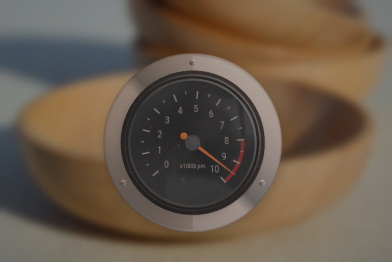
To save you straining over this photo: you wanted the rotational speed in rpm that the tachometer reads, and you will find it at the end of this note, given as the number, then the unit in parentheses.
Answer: 9500 (rpm)
